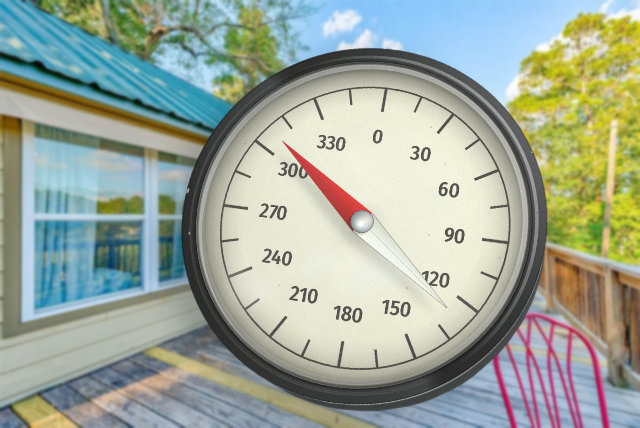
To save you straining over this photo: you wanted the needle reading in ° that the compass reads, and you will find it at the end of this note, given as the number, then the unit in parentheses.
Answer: 307.5 (°)
